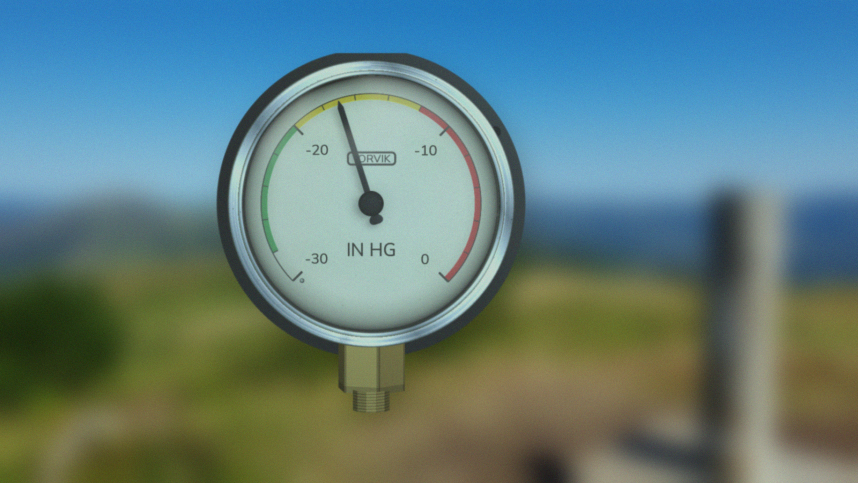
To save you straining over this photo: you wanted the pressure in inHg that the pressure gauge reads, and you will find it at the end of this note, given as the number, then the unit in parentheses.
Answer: -17 (inHg)
